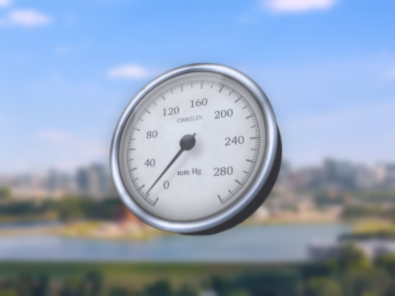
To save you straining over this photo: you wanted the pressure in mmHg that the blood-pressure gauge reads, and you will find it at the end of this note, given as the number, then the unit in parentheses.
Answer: 10 (mmHg)
